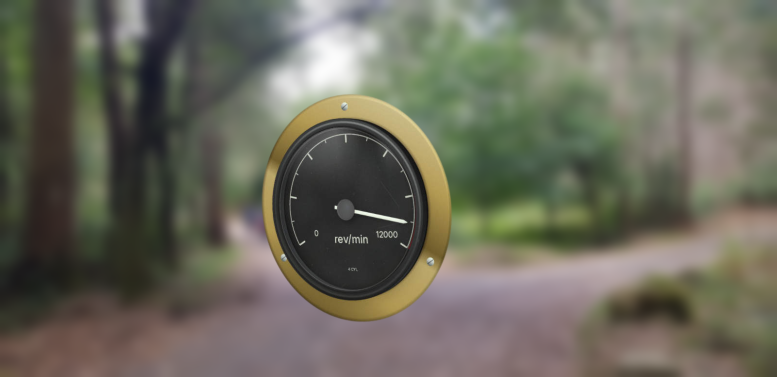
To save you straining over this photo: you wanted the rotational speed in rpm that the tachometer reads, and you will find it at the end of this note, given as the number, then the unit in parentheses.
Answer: 11000 (rpm)
